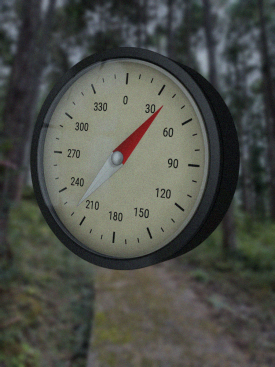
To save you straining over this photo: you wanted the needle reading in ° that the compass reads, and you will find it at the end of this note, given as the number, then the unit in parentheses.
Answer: 40 (°)
